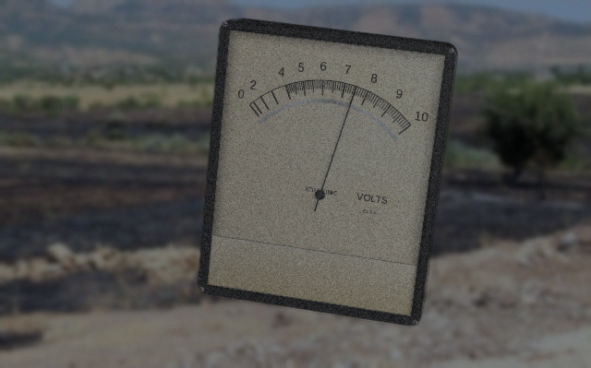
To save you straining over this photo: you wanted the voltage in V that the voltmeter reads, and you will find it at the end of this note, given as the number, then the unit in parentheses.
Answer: 7.5 (V)
